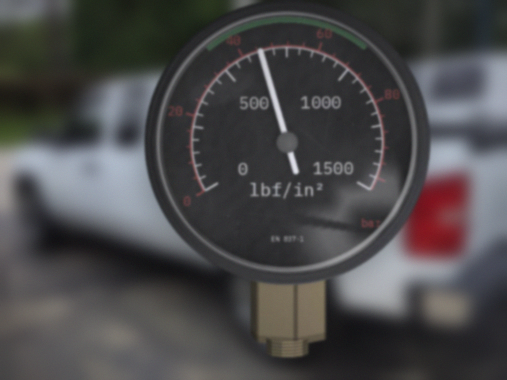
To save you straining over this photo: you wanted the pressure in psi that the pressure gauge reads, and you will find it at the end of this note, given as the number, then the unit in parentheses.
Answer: 650 (psi)
